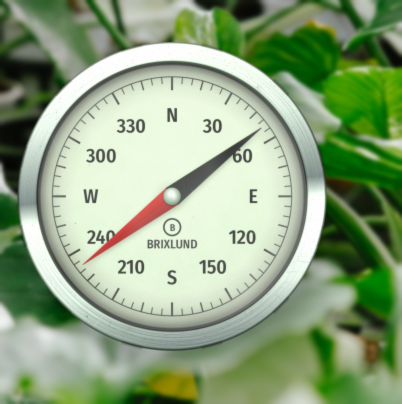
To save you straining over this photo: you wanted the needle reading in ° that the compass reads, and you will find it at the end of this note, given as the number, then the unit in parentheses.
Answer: 232.5 (°)
